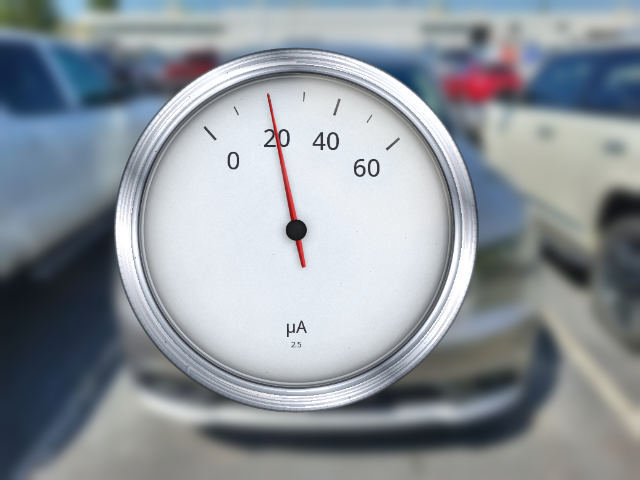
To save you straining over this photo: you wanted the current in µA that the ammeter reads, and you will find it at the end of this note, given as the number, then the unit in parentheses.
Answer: 20 (µA)
